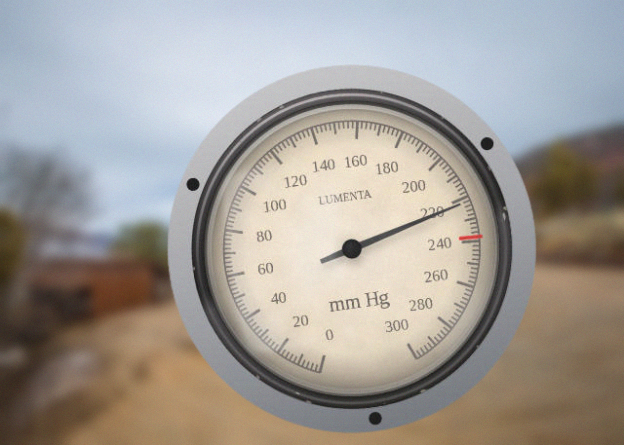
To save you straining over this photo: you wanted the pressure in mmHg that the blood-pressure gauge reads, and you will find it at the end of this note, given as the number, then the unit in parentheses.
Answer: 222 (mmHg)
